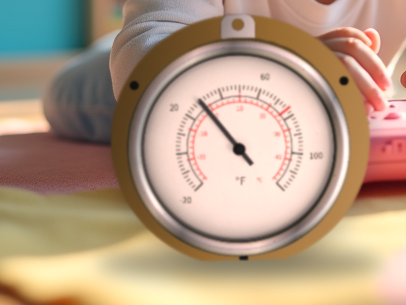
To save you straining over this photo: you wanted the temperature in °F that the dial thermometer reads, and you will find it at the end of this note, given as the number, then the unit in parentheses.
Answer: 30 (°F)
